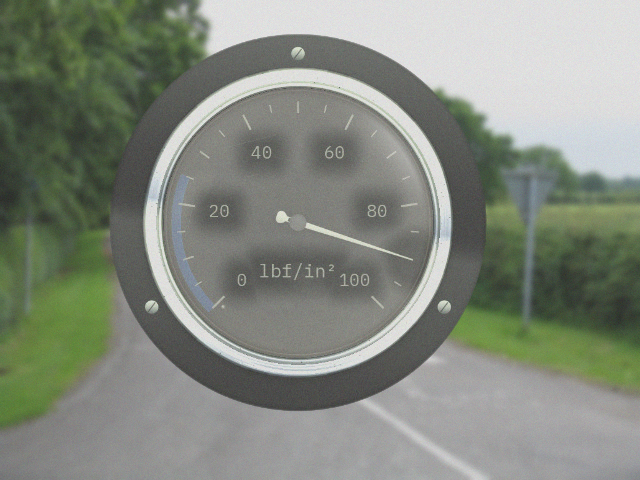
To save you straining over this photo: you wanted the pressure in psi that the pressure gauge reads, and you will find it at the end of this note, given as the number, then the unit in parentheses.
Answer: 90 (psi)
